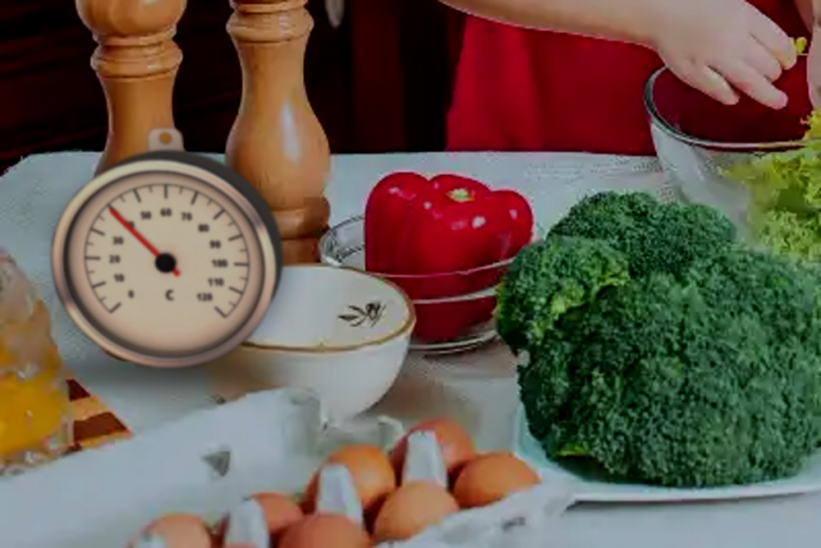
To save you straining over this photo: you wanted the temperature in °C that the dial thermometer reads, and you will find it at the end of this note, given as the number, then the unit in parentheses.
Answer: 40 (°C)
